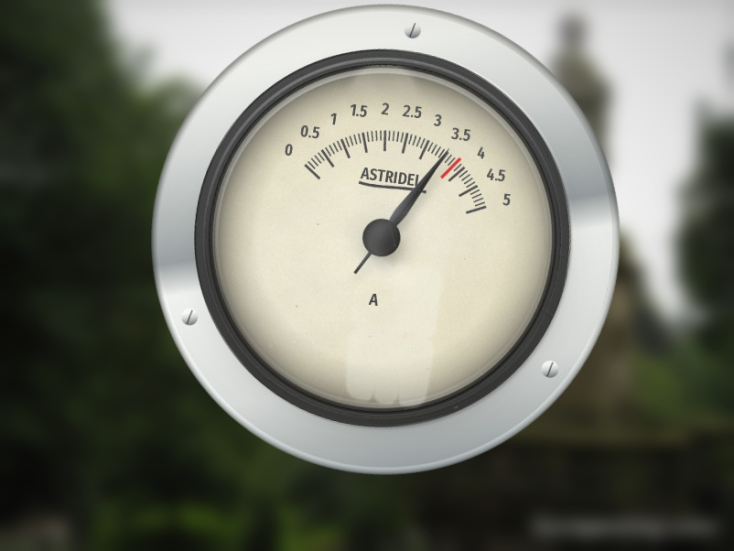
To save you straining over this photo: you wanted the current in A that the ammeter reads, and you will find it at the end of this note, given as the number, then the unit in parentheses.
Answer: 3.5 (A)
